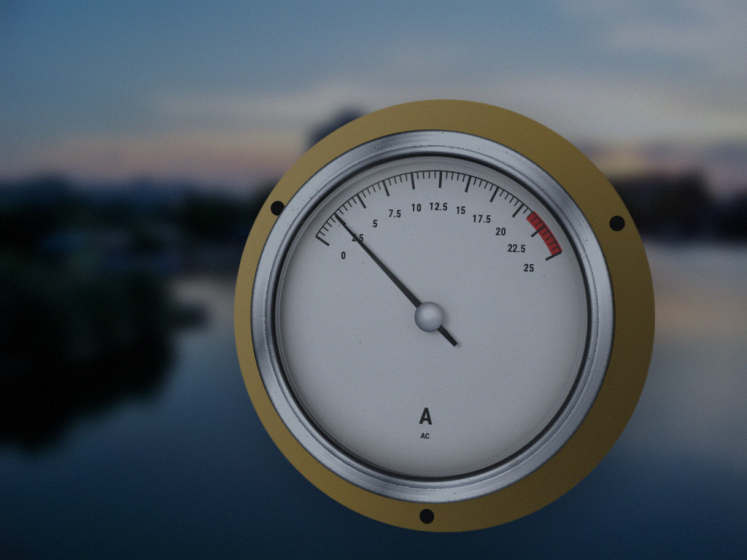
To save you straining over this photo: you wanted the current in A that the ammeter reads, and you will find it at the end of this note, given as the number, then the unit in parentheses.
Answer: 2.5 (A)
